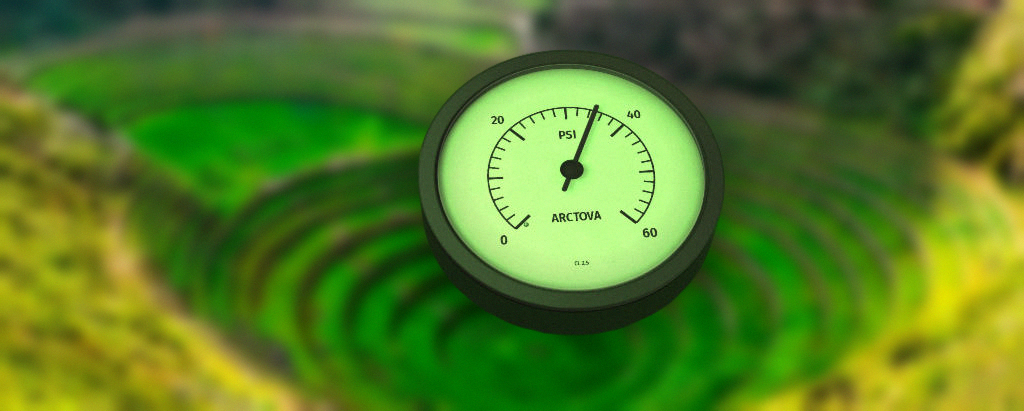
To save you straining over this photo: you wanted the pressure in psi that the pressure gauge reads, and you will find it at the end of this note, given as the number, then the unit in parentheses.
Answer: 35 (psi)
